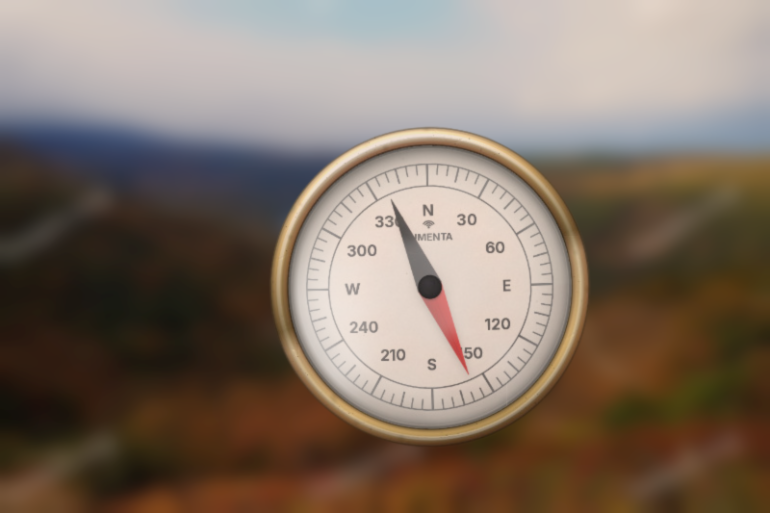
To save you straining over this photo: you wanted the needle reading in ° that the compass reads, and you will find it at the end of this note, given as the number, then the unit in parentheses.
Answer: 157.5 (°)
